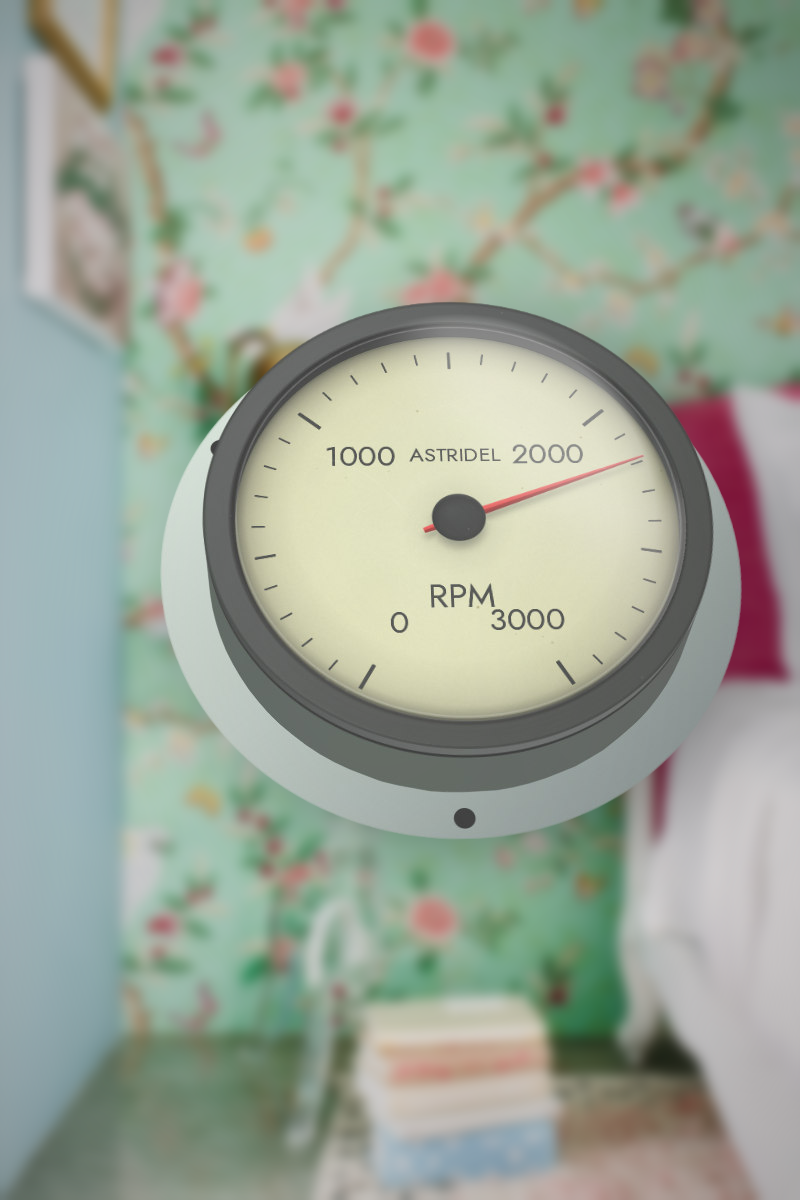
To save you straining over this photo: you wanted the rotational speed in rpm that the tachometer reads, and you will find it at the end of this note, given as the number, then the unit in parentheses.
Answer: 2200 (rpm)
